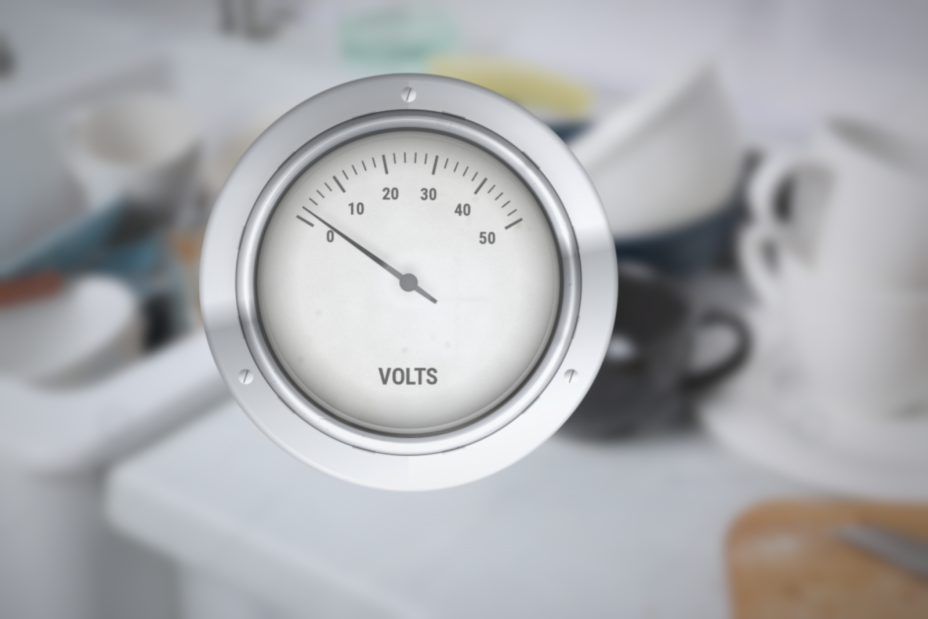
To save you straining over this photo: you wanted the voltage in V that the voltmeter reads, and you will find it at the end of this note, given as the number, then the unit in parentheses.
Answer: 2 (V)
